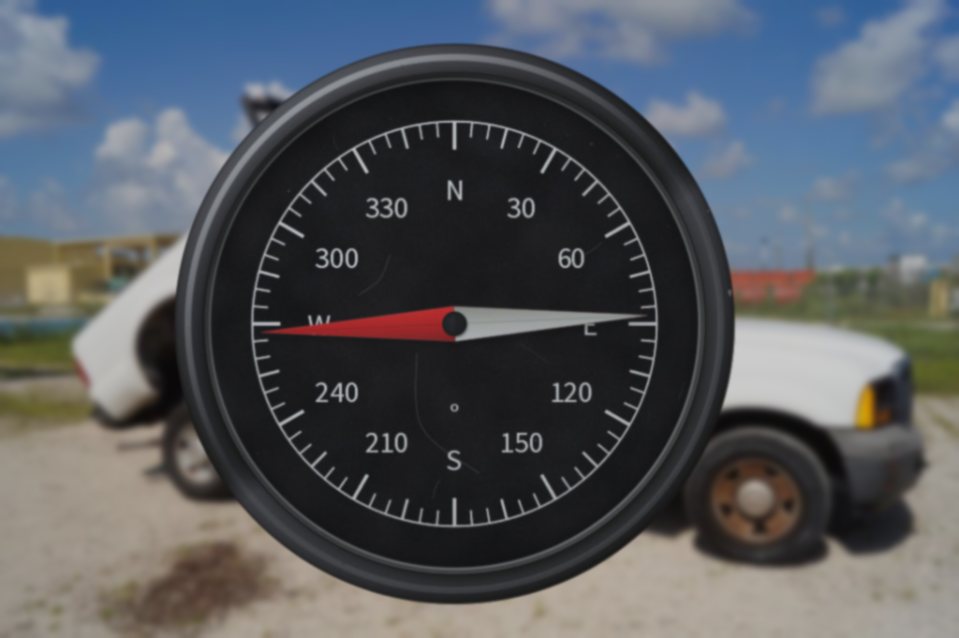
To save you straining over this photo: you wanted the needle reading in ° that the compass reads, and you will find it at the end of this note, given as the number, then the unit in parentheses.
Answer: 267.5 (°)
